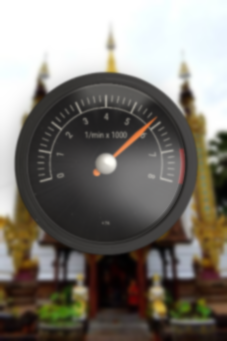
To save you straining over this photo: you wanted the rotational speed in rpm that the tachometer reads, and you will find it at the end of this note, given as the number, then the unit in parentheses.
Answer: 5800 (rpm)
